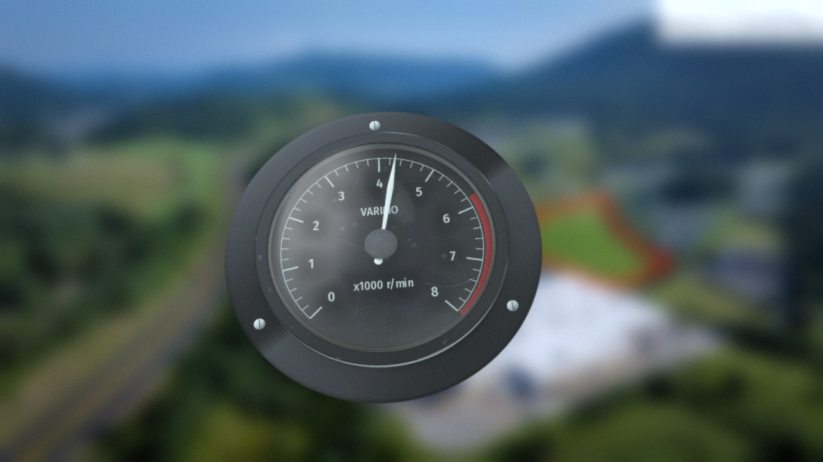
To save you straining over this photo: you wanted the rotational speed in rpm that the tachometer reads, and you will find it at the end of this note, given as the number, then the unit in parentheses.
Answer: 4300 (rpm)
